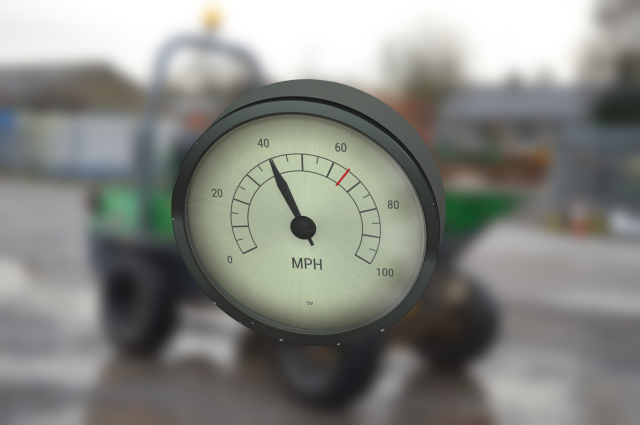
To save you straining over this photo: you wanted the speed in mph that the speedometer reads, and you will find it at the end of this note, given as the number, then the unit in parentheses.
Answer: 40 (mph)
